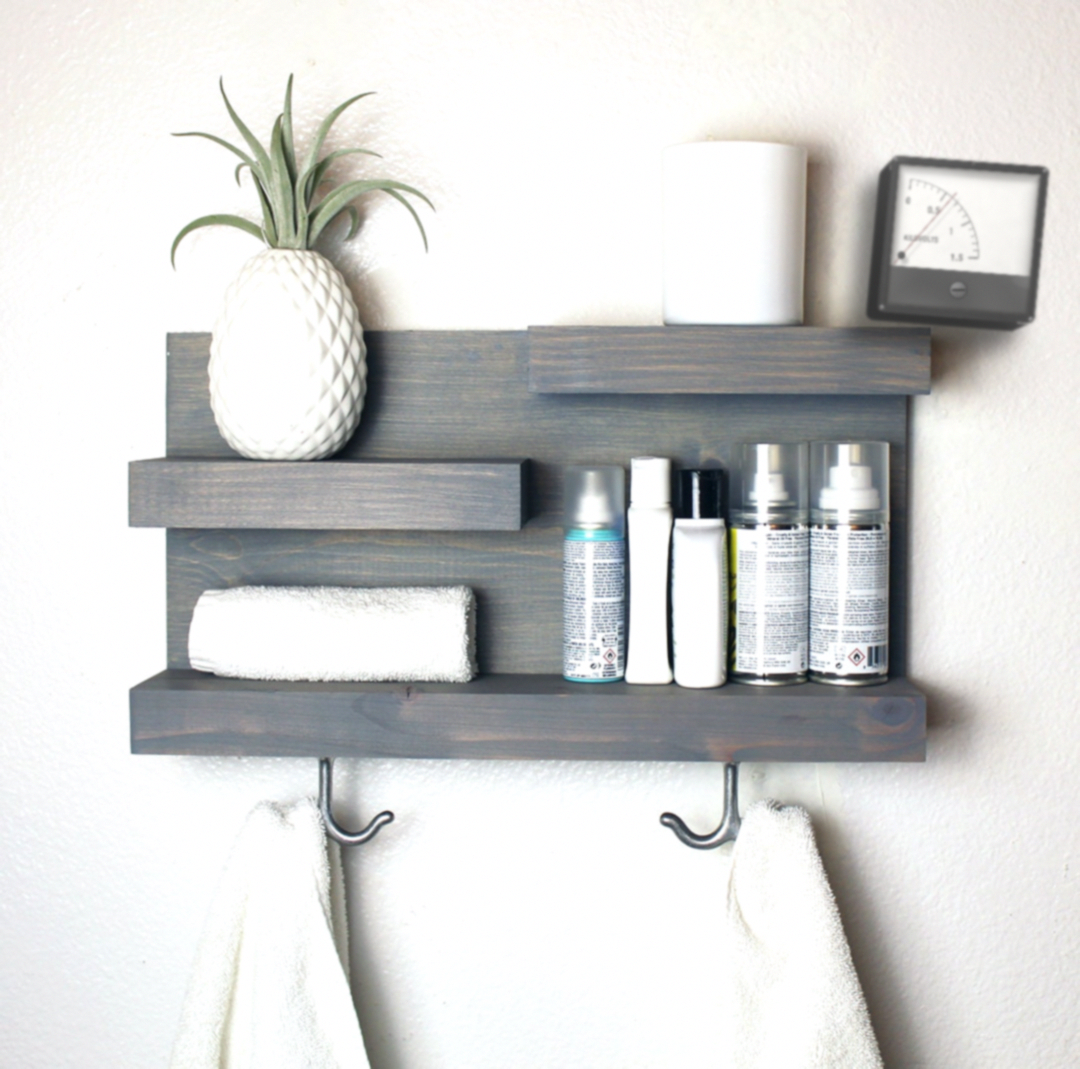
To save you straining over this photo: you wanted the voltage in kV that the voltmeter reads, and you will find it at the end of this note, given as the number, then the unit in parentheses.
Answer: 0.6 (kV)
